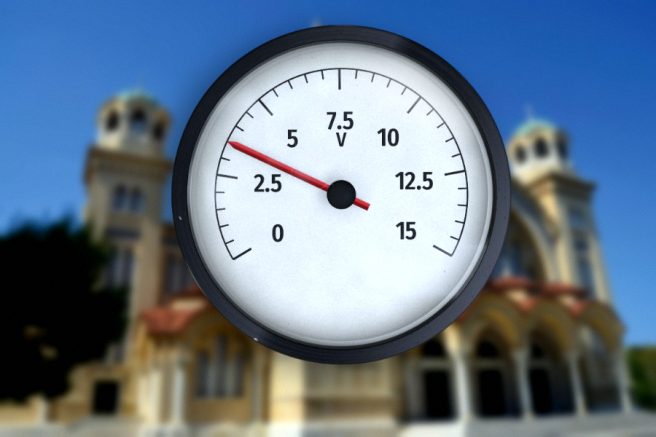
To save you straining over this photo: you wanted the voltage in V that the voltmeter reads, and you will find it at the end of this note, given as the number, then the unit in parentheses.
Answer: 3.5 (V)
